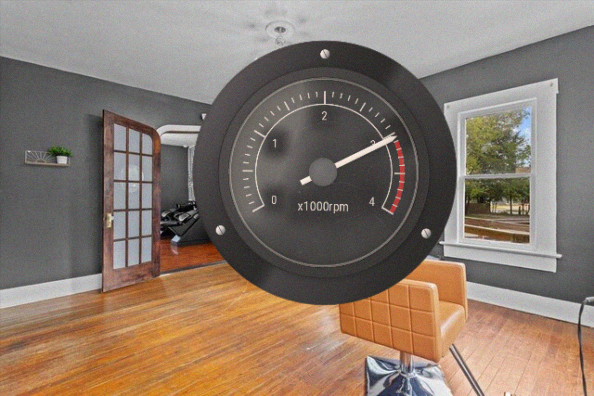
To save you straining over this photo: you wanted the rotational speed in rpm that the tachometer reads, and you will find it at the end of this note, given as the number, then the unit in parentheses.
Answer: 3050 (rpm)
